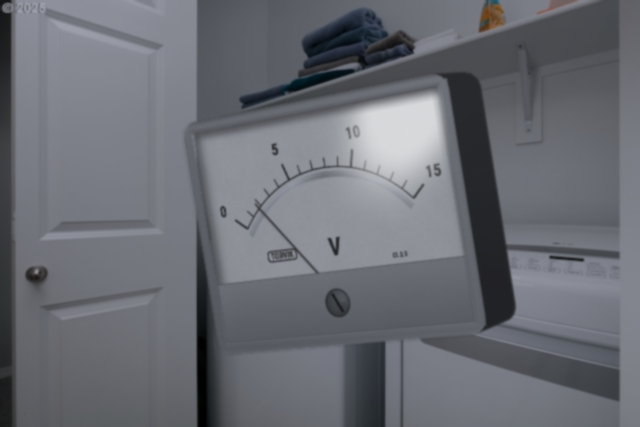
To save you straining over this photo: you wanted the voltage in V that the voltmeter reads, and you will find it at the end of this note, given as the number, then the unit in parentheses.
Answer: 2 (V)
